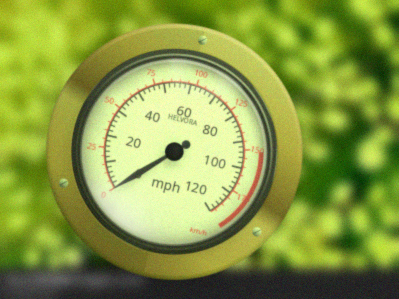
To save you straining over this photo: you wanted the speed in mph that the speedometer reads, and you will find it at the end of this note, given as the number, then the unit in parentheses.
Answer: 0 (mph)
